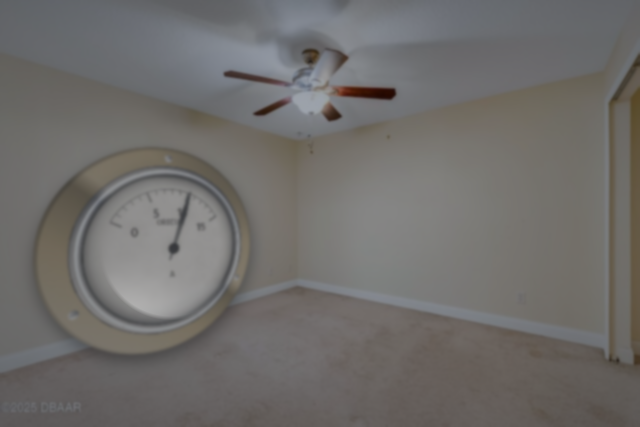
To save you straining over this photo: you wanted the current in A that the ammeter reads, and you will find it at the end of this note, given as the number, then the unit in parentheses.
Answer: 10 (A)
